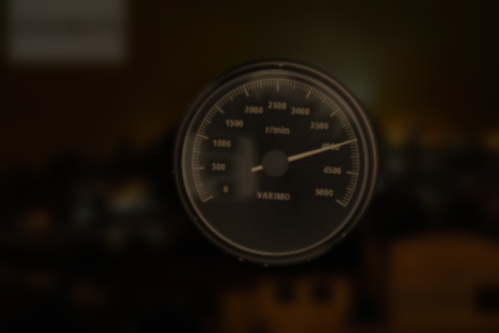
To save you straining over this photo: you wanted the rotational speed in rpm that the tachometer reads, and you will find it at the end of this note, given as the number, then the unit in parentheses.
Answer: 4000 (rpm)
